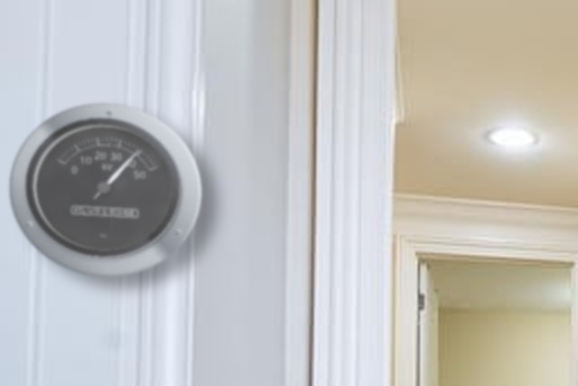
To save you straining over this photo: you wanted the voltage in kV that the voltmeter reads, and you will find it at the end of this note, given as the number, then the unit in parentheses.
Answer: 40 (kV)
